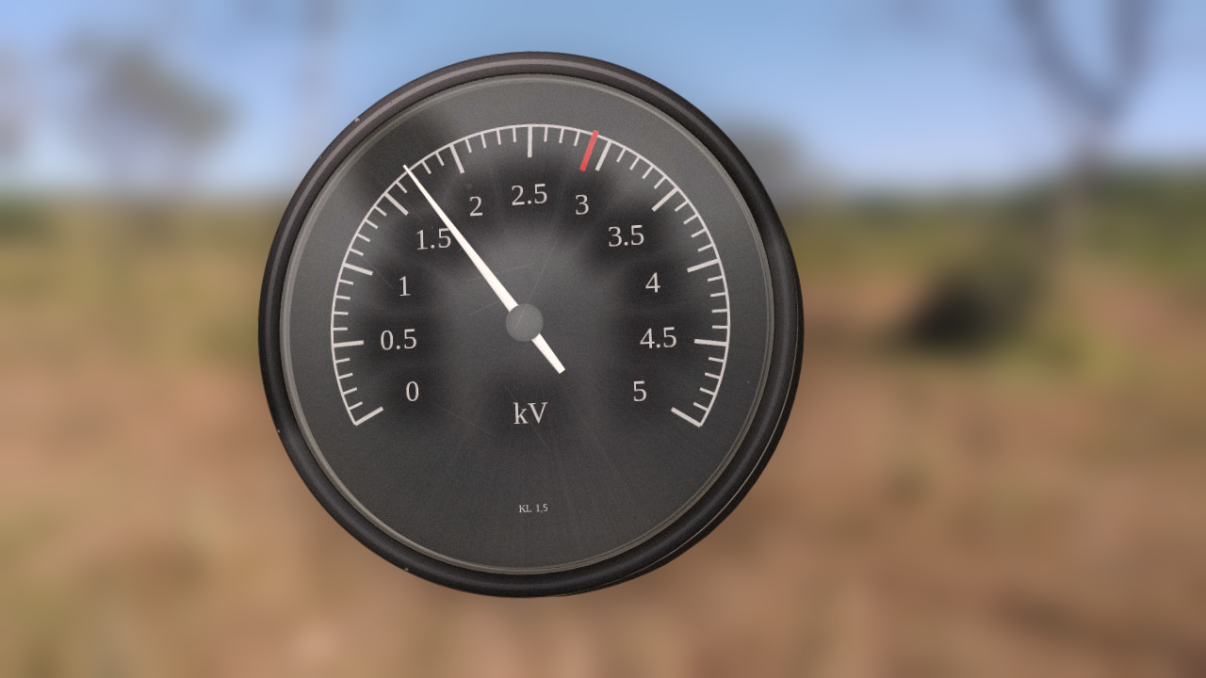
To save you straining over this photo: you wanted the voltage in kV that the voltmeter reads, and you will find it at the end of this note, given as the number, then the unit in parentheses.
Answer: 1.7 (kV)
